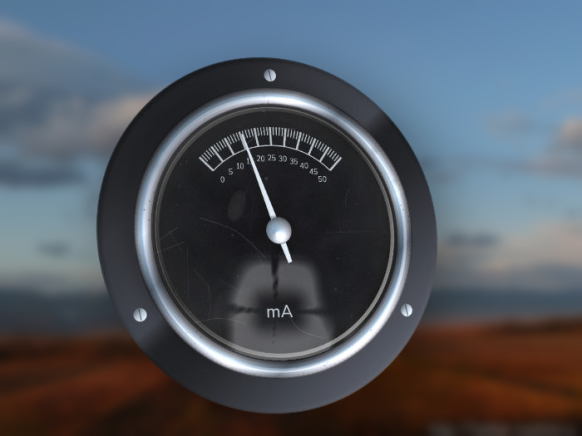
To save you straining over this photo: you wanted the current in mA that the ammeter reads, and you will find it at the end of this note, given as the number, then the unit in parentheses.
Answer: 15 (mA)
